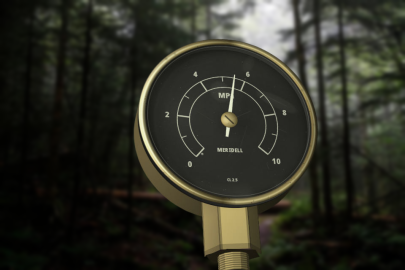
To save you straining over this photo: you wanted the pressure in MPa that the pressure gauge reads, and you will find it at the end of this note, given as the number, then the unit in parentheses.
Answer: 5.5 (MPa)
